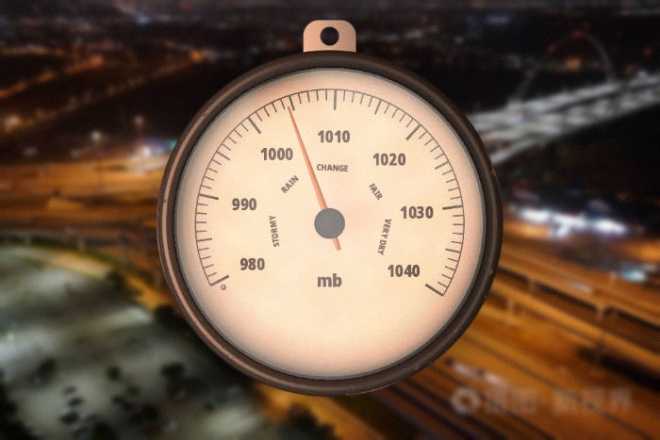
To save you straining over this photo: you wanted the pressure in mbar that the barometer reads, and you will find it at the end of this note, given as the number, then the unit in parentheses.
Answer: 1004.5 (mbar)
